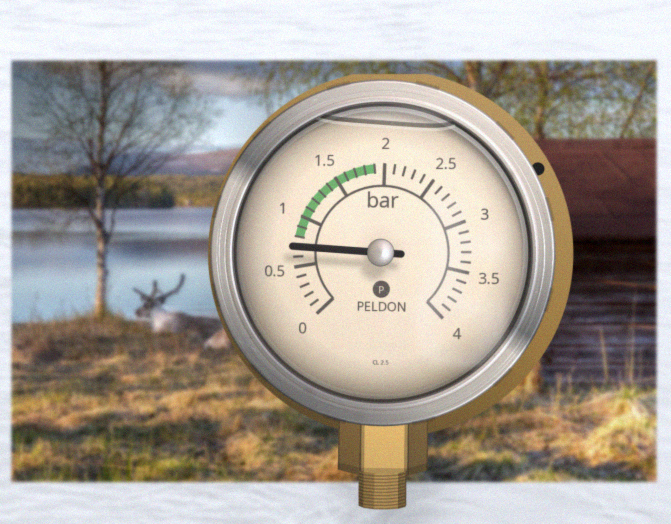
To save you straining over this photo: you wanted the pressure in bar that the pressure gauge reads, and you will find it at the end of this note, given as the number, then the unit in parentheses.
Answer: 0.7 (bar)
